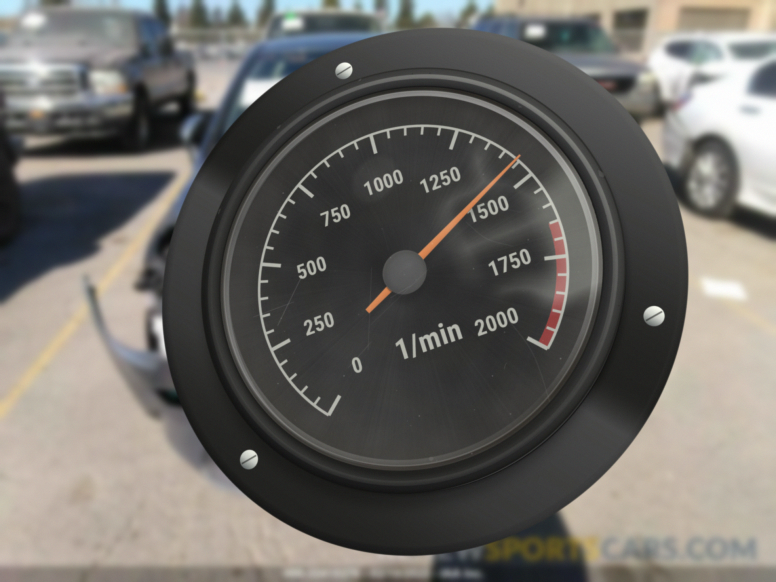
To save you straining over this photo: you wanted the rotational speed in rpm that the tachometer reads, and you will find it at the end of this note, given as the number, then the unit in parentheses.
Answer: 1450 (rpm)
